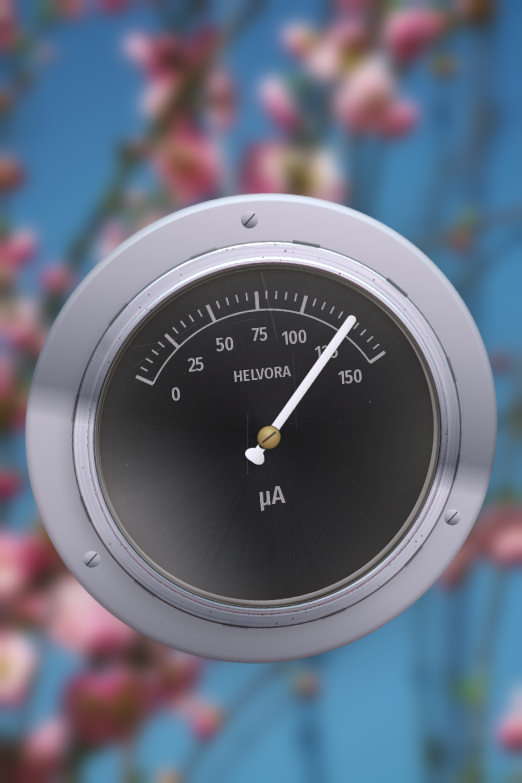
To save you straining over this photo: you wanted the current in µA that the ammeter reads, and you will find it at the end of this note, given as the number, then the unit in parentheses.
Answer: 125 (µA)
